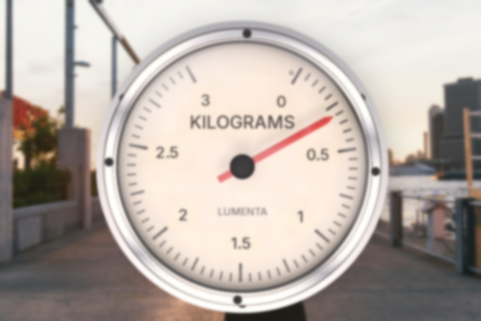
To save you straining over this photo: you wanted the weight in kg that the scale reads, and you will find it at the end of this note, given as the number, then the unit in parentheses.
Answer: 0.3 (kg)
